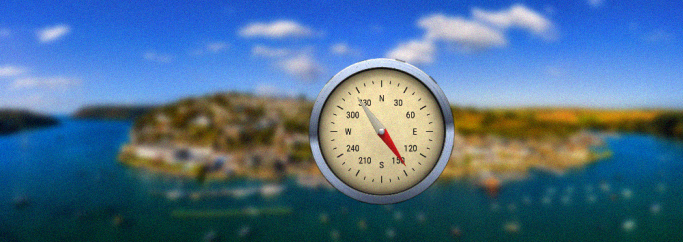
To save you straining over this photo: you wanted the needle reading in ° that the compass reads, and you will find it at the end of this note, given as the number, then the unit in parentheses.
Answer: 145 (°)
